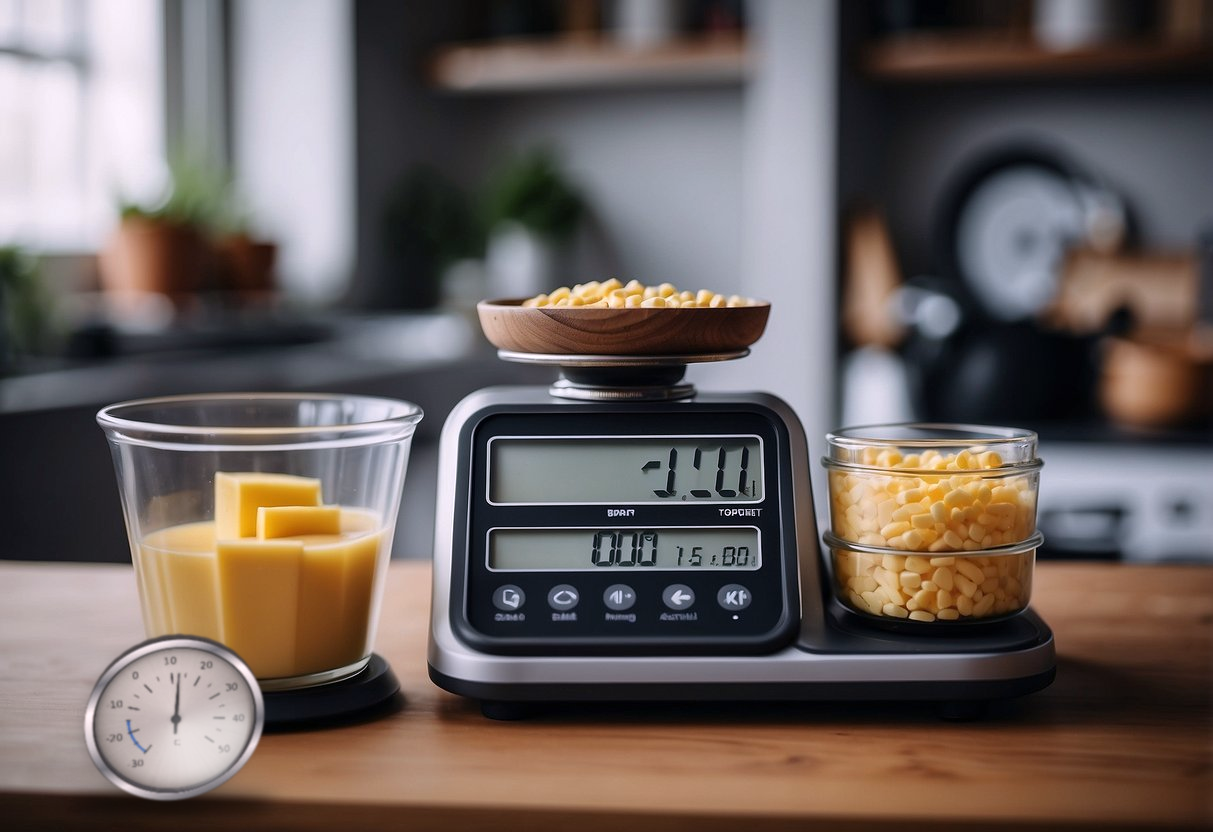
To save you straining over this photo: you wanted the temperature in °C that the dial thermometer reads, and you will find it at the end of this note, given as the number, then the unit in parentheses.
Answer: 12.5 (°C)
